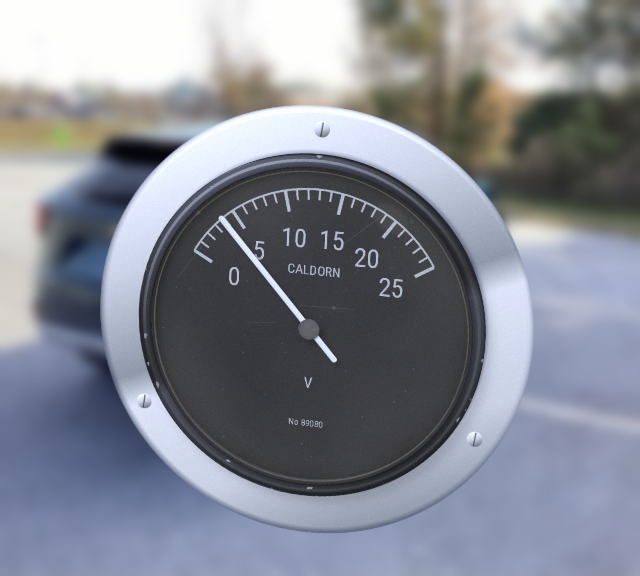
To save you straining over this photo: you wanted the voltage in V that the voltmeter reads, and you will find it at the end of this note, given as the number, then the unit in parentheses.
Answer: 4 (V)
